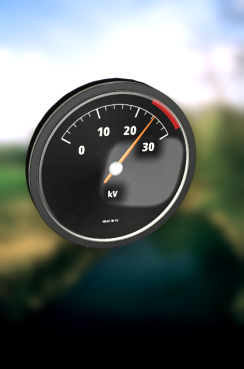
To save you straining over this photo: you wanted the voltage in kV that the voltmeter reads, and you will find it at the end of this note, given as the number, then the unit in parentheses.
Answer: 24 (kV)
